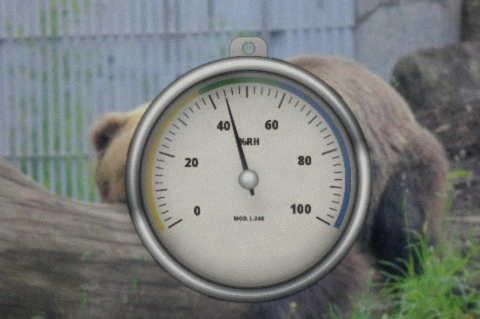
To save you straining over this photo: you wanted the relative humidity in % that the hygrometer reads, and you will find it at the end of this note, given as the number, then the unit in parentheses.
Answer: 44 (%)
